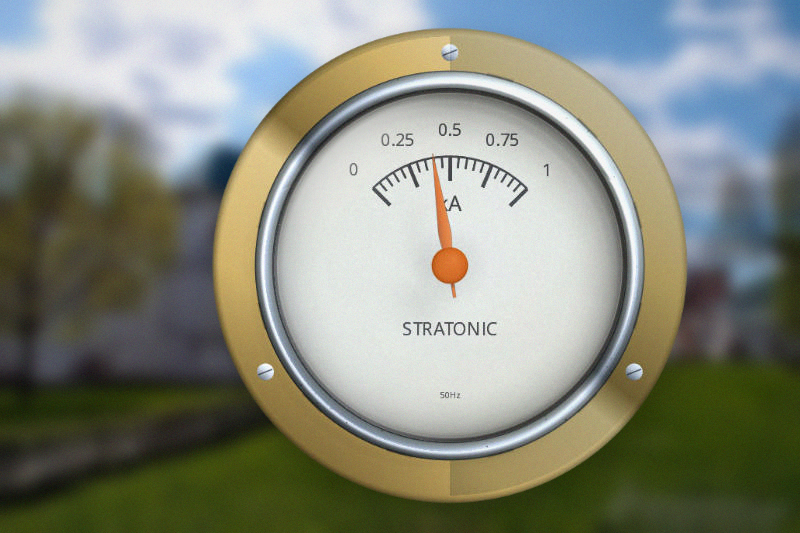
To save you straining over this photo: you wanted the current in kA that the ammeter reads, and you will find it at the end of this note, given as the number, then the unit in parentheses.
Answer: 0.4 (kA)
